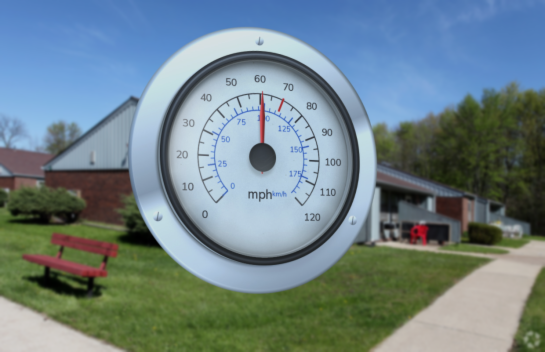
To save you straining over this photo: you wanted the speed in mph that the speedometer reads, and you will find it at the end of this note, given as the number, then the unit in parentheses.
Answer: 60 (mph)
